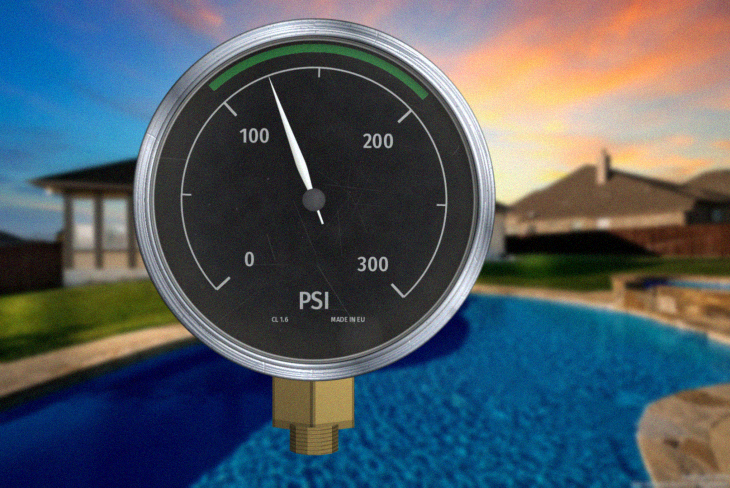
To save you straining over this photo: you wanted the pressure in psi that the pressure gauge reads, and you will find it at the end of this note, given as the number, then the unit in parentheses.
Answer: 125 (psi)
